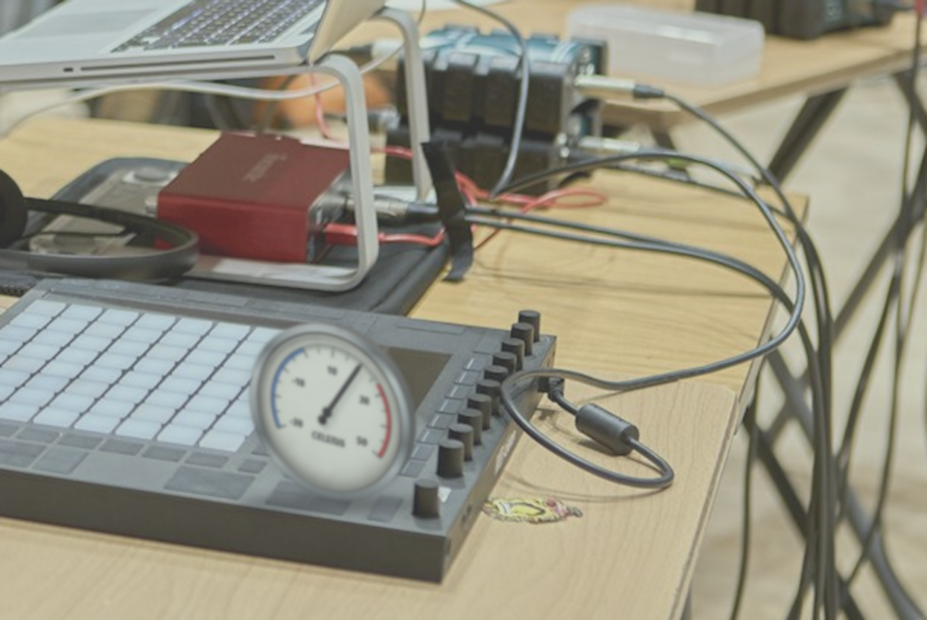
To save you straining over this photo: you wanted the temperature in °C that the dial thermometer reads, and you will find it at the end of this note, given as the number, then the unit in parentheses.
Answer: 20 (°C)
